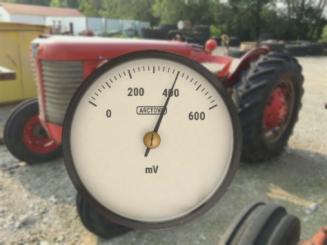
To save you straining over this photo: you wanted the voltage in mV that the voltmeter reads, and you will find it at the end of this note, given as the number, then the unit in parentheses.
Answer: 400 (mV)
